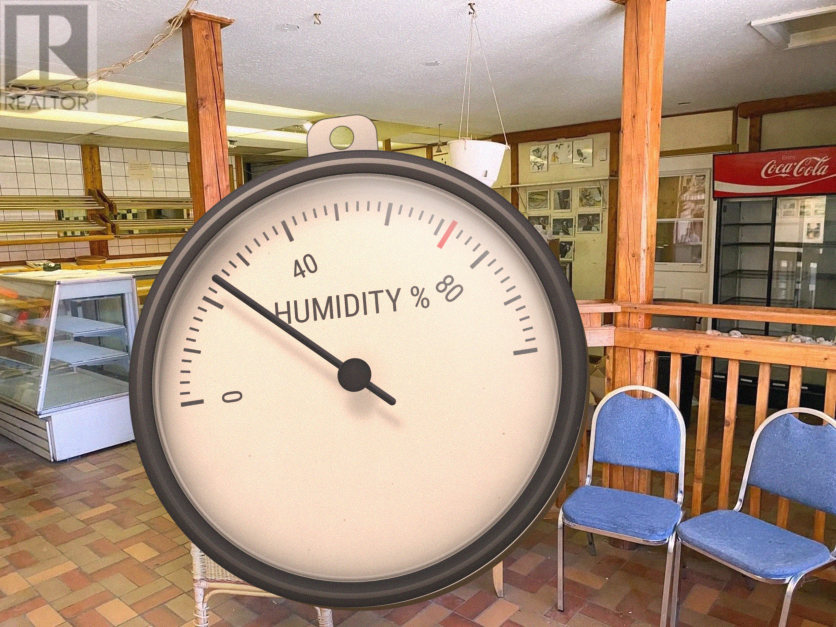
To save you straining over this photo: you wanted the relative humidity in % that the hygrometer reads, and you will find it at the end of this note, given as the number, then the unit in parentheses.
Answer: 24 (%)
